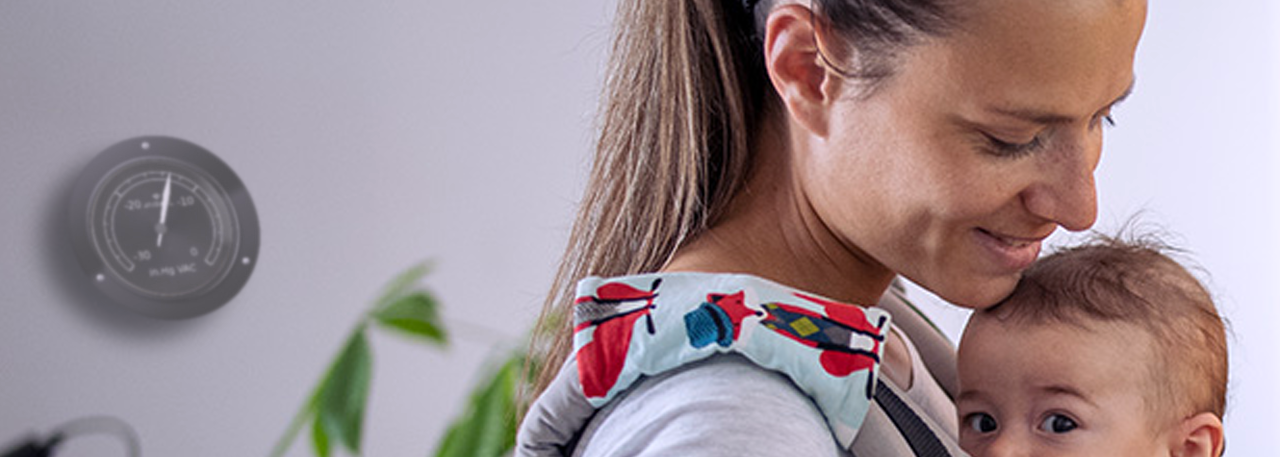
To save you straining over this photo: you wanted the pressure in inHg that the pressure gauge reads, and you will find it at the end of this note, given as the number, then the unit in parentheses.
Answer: -13 (inHg)
